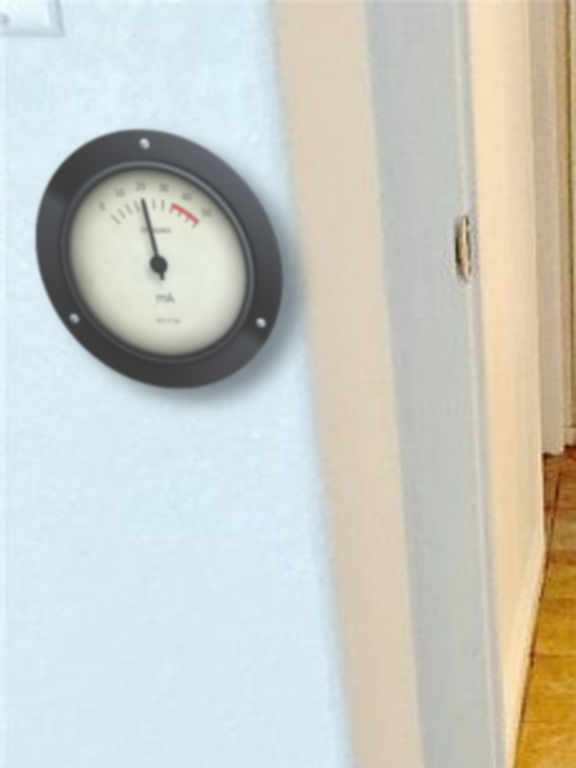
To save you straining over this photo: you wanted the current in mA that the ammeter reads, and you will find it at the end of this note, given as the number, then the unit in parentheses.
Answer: 20 (mA)
